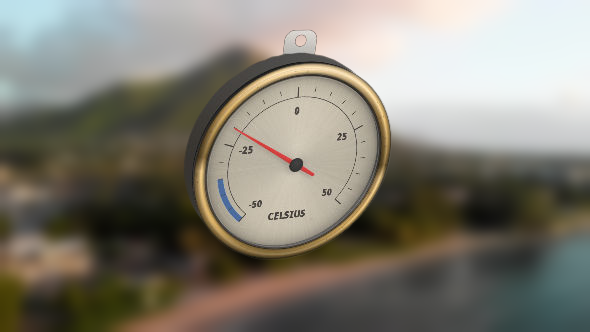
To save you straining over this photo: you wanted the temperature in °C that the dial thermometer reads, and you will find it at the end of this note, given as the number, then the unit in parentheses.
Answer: -20 (°C)
